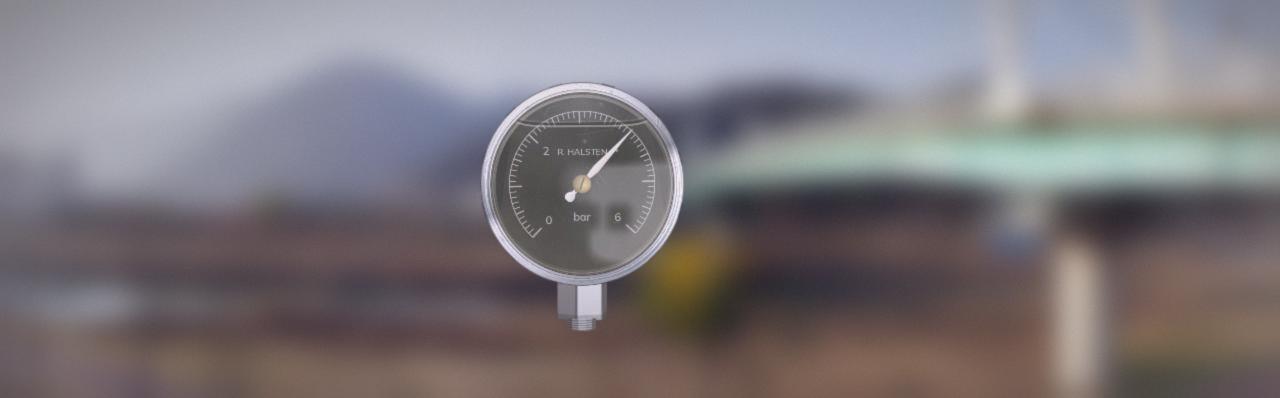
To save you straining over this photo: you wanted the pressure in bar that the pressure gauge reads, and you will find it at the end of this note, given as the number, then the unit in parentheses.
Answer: 4 (bar)
